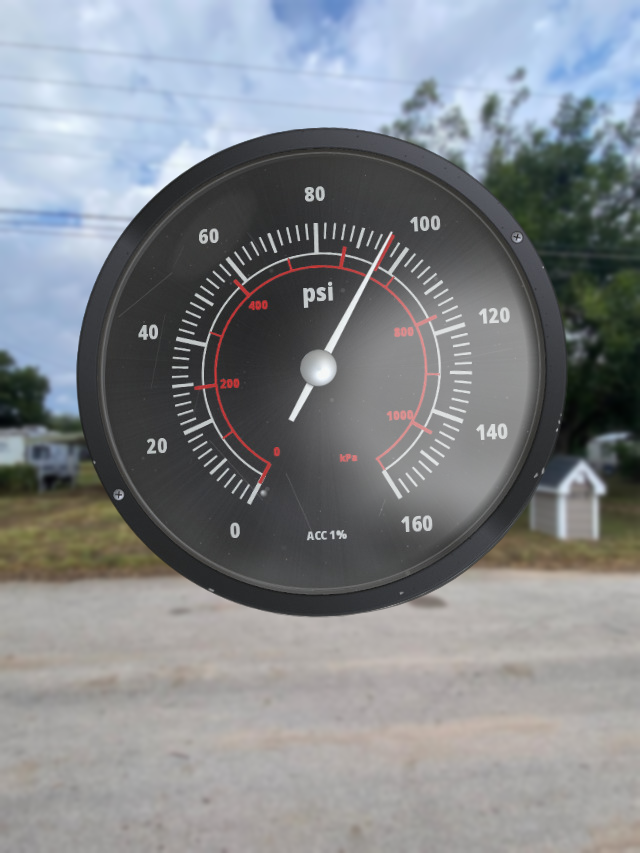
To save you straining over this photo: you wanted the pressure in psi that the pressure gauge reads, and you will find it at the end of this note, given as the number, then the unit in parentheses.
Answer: 96 (psi)
